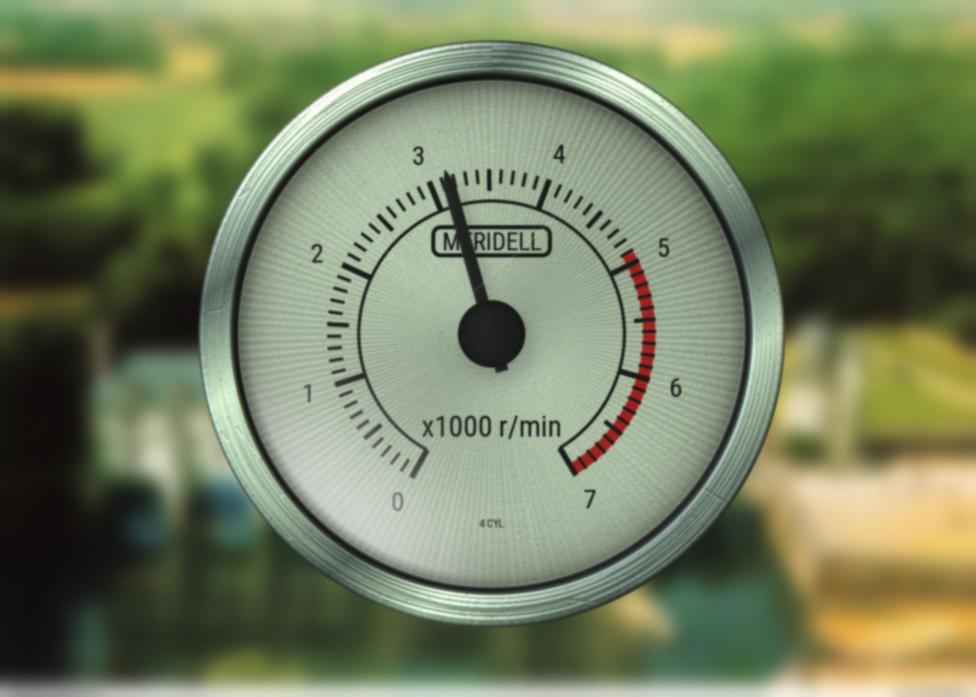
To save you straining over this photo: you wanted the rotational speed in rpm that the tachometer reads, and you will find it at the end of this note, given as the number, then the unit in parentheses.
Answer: 3150 (rpm)
